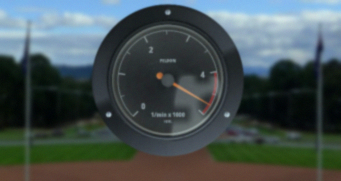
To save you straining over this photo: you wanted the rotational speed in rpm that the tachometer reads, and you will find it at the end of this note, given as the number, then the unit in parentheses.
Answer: 4750 (rpm)
